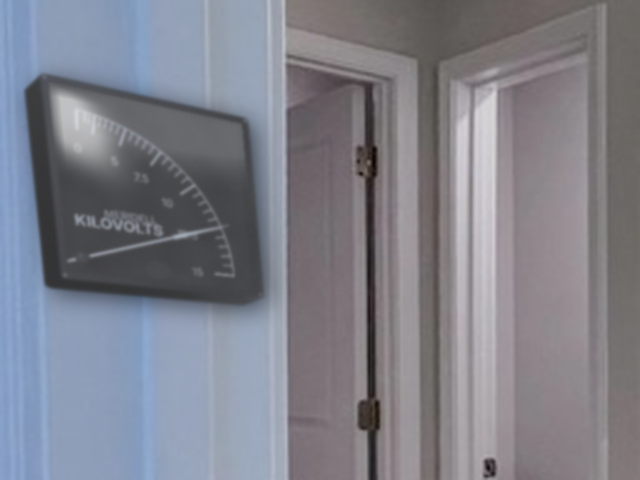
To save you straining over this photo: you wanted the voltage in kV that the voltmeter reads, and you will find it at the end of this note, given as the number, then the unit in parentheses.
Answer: 12.5 (kV)
